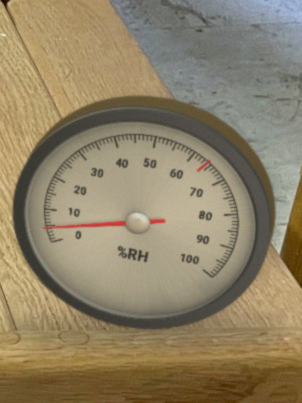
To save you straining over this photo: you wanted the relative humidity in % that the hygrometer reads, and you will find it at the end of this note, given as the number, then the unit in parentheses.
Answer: 5 (%)
